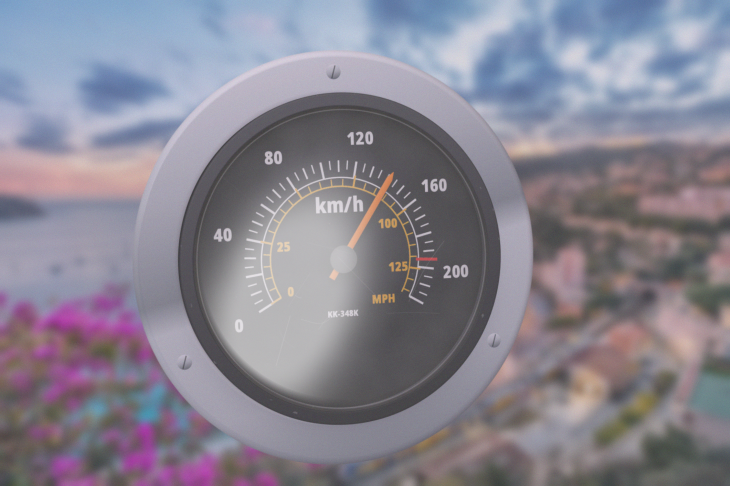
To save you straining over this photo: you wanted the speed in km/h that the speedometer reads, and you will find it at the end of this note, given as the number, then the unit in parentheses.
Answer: 140 (km/h)
